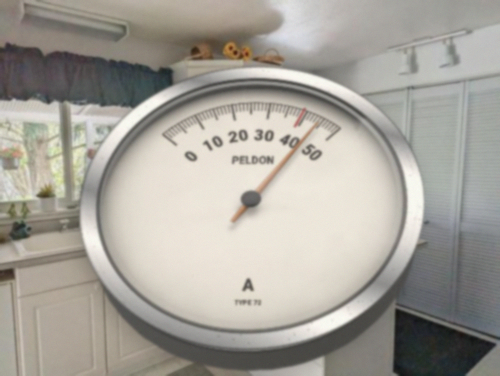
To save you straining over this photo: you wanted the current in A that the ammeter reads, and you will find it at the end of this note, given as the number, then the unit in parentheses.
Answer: 45 (A)
